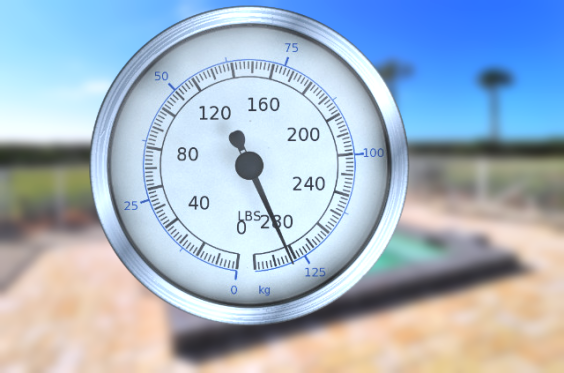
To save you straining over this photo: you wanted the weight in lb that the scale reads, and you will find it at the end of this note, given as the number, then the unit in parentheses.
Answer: 282 (lb)
